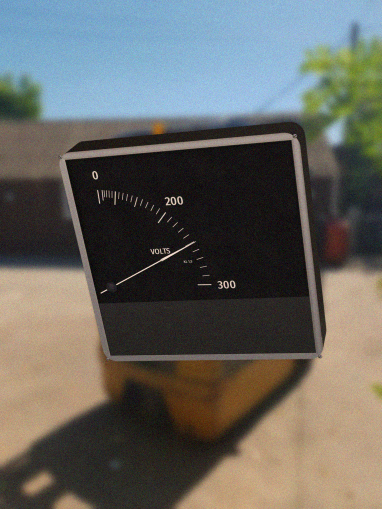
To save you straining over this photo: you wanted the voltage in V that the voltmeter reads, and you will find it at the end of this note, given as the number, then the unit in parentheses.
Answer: 250 (V)
